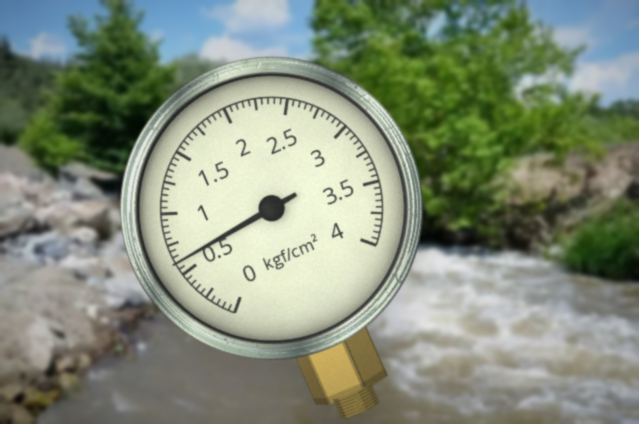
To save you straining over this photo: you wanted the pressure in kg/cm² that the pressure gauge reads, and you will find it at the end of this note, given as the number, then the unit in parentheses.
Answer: 0.6 (kg/cm²)
